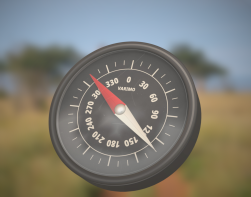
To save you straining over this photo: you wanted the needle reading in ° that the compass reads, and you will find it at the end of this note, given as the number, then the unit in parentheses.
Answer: 310 (°)
